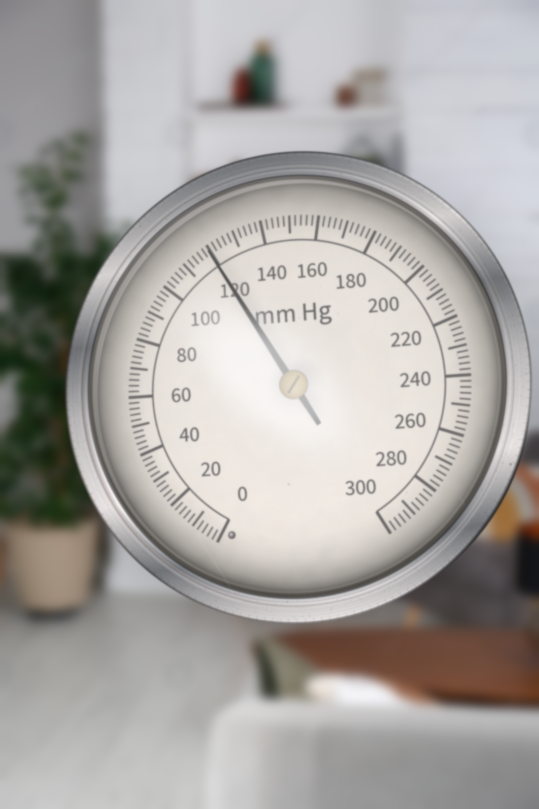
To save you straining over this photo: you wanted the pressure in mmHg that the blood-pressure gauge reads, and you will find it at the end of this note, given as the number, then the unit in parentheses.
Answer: 120 (mmHg)
